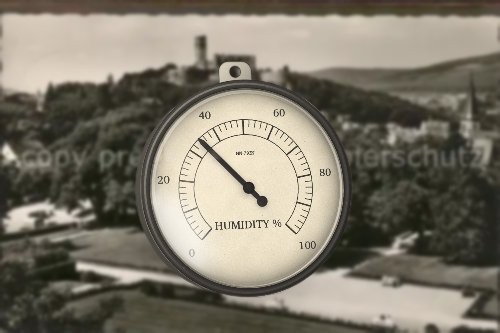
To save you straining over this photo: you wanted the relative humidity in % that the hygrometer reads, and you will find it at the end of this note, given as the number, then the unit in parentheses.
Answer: 34 (%)
